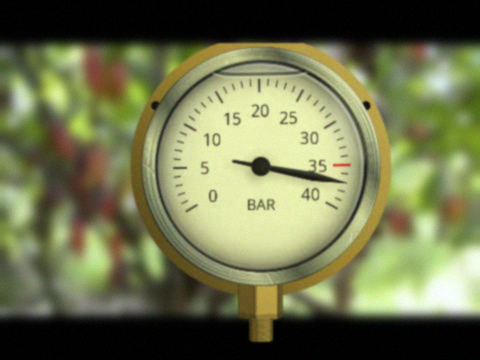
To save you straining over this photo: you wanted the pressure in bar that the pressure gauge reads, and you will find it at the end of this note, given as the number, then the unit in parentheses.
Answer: 37 (bar)
